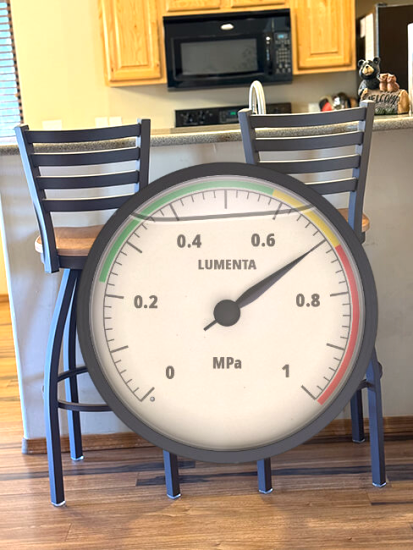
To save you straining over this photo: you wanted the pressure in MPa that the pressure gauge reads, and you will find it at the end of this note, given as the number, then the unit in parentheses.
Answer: 0.7 (MPa)
